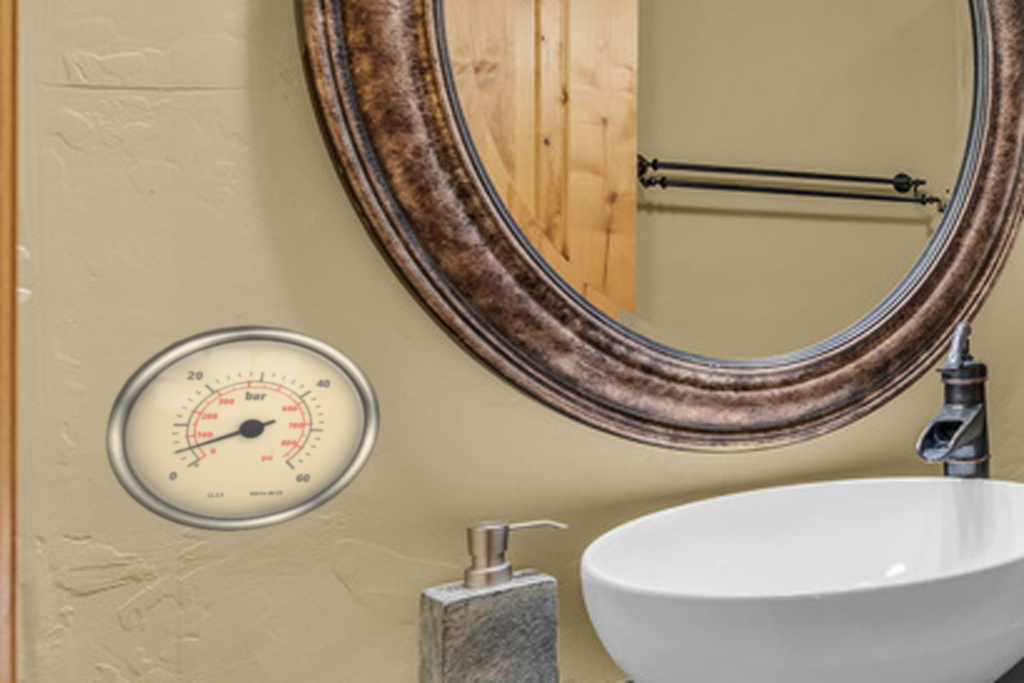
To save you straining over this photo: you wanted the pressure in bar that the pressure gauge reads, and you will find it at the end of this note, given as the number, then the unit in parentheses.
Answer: 4 (bar)
